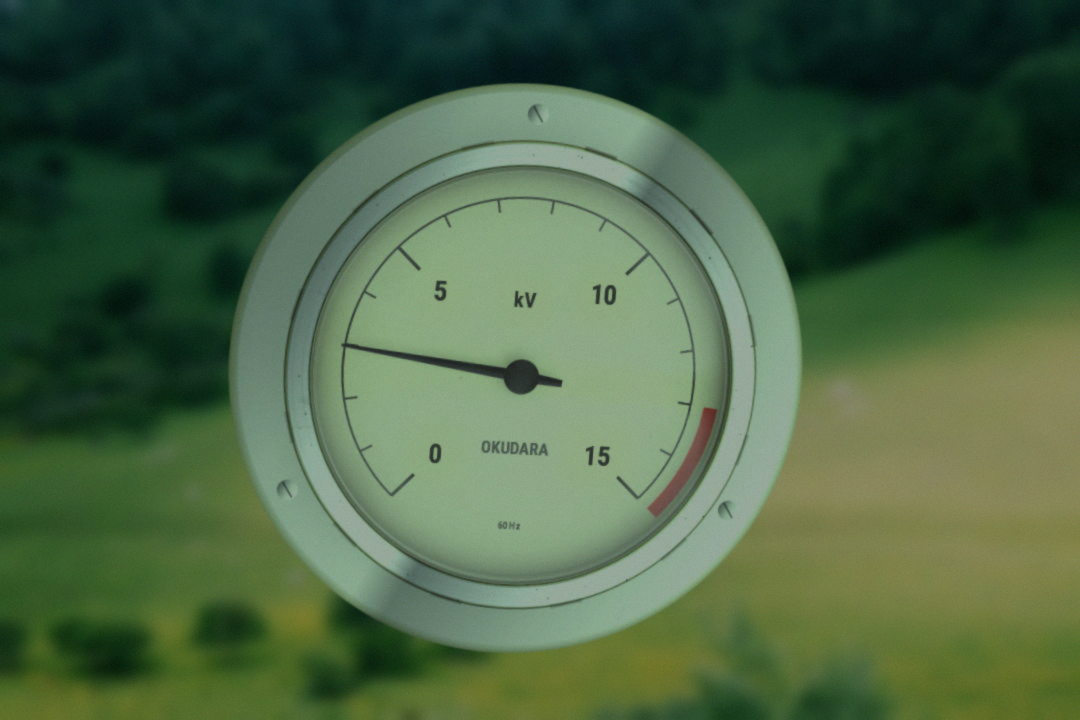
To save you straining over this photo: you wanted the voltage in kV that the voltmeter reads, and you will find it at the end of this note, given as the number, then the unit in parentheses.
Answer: 3 (kV)
